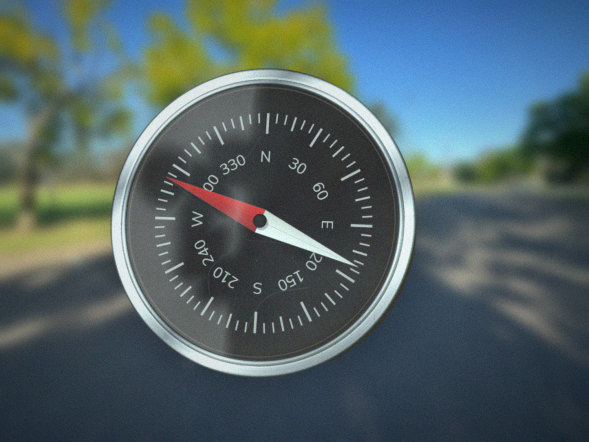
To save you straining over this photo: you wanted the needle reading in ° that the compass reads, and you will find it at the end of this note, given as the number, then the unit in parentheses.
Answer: 292.5 (°)
